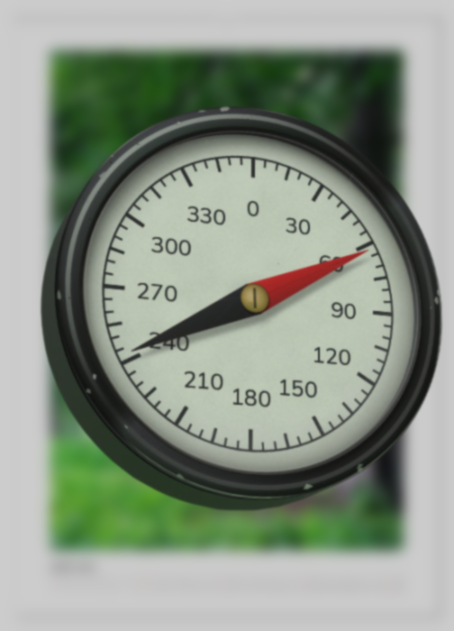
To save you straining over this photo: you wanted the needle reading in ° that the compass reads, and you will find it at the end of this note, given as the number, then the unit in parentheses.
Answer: 62.5 (°)
